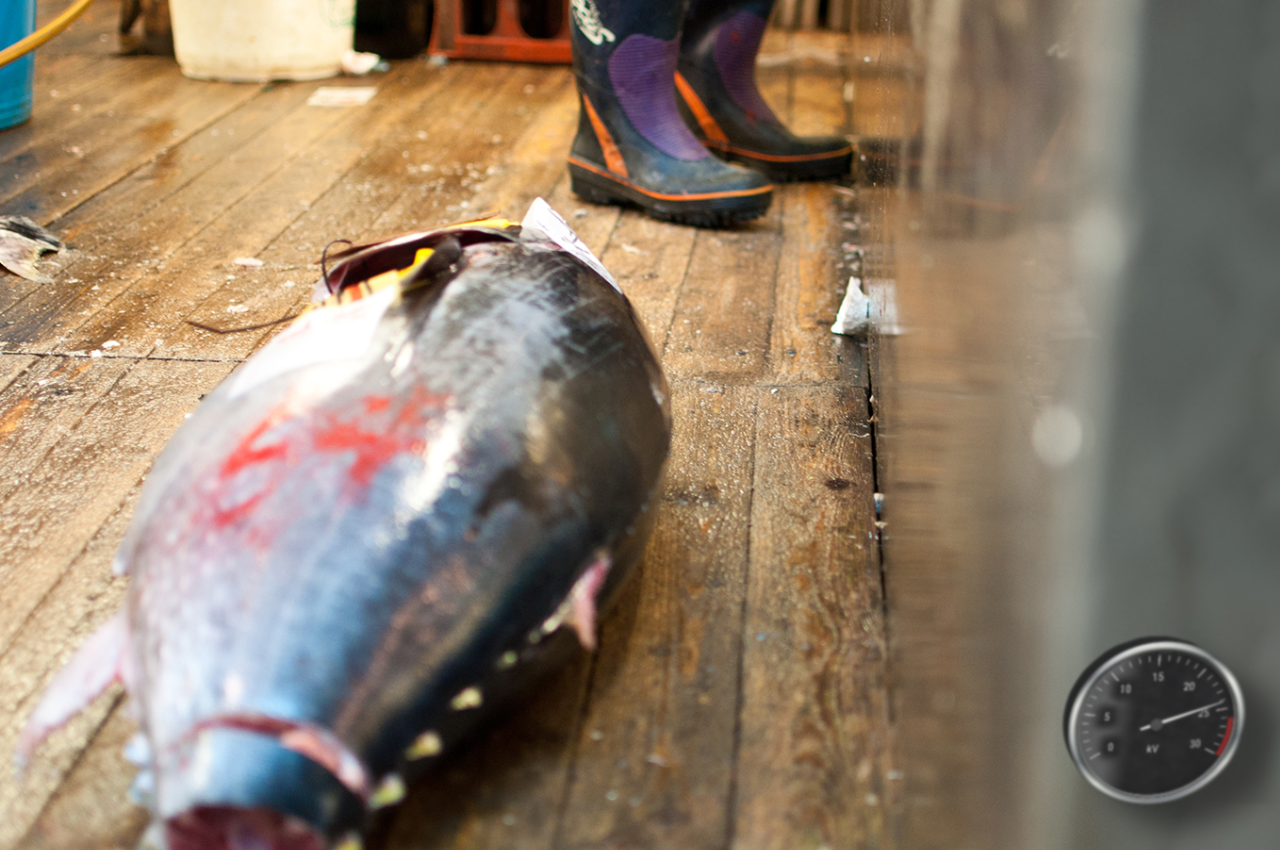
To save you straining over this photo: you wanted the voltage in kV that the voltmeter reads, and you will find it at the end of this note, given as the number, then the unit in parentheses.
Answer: 24 (kV)
